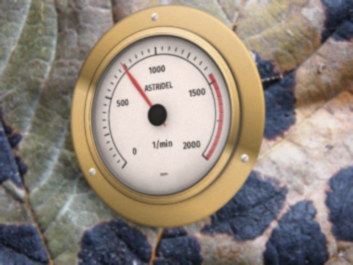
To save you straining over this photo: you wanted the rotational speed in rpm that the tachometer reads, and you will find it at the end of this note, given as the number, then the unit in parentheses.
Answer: 750 (rpm)
